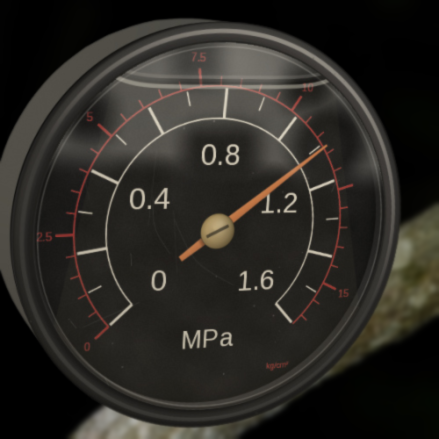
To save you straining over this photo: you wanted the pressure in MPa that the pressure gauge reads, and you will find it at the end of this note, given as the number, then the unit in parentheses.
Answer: 1.1 (MPa)
